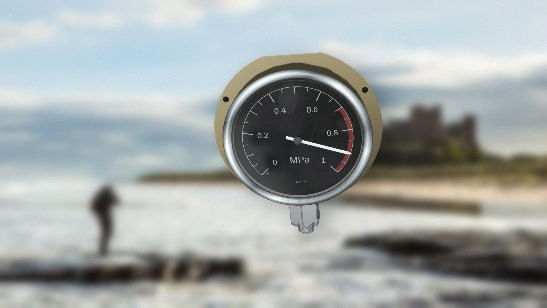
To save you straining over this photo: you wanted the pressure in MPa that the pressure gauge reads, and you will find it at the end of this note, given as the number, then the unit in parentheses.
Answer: 0.9 (MPa)
